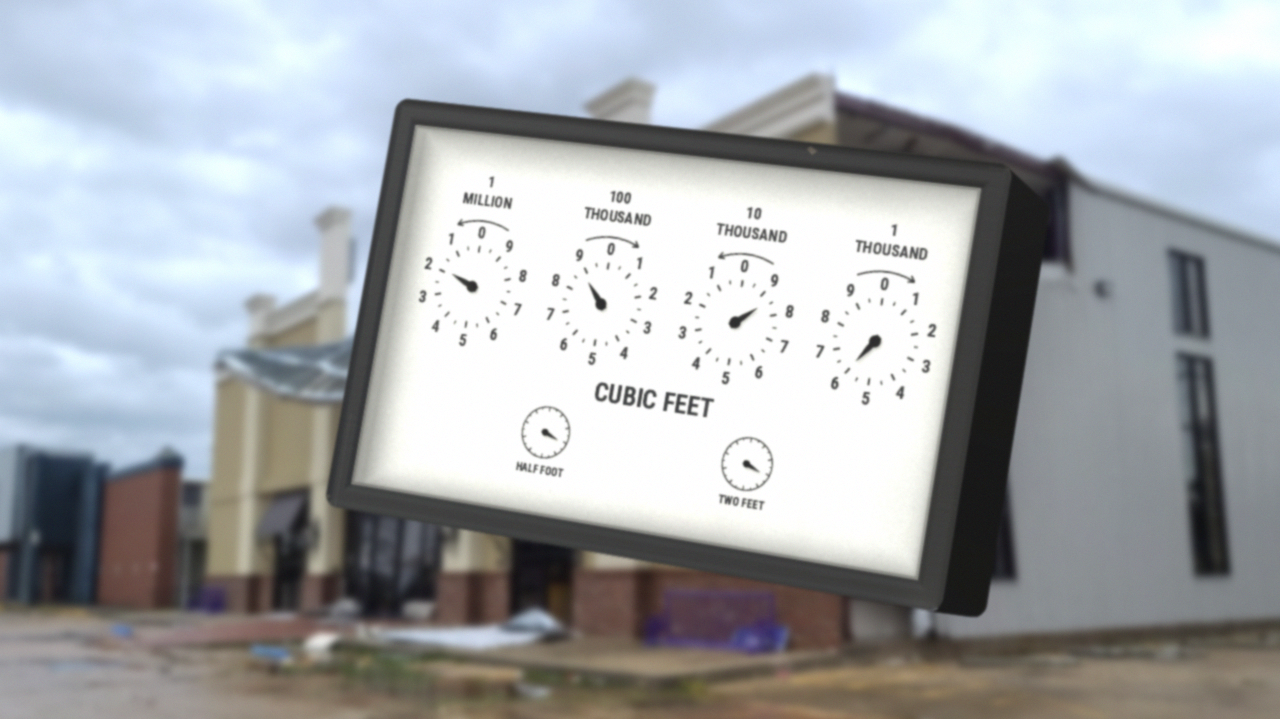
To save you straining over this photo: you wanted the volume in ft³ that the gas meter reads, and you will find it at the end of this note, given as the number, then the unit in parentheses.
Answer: 188600 (ft³)
